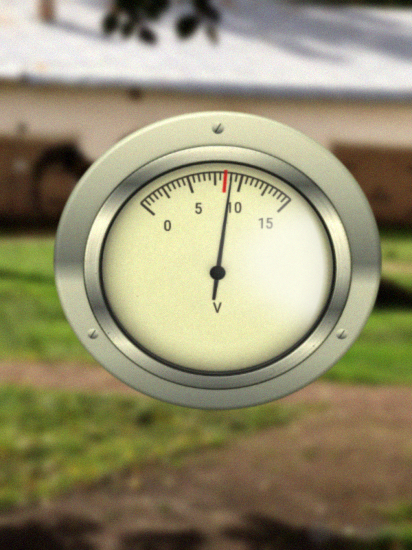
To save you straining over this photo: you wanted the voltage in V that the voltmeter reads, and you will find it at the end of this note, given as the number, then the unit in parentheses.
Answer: 9 (V)
